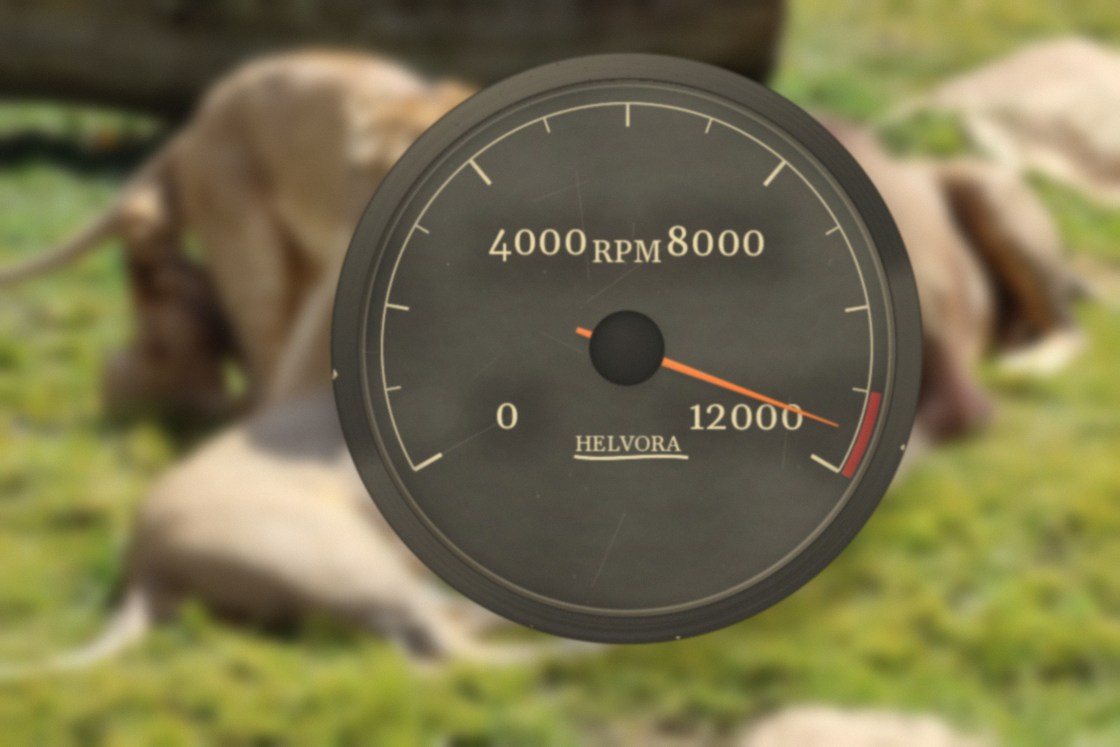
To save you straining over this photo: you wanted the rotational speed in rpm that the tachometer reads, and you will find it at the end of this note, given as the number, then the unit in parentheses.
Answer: 11500 (rpm)
